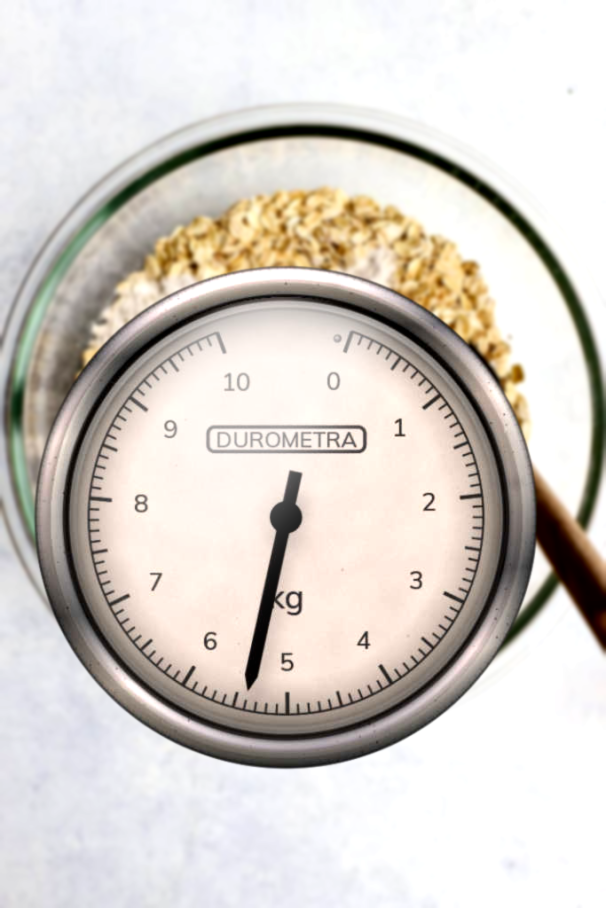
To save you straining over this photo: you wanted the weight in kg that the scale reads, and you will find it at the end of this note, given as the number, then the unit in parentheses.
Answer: 5.4 (kg)
